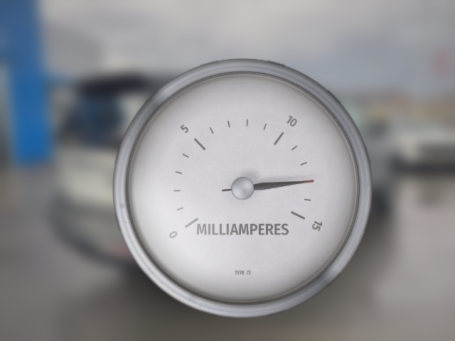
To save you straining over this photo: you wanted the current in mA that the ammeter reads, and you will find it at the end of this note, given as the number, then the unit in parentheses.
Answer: 13 (mA)
